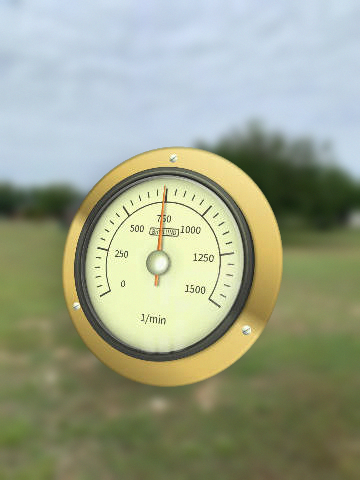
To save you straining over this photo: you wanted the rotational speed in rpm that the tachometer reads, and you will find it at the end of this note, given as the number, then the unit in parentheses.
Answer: 750 (rpm)
